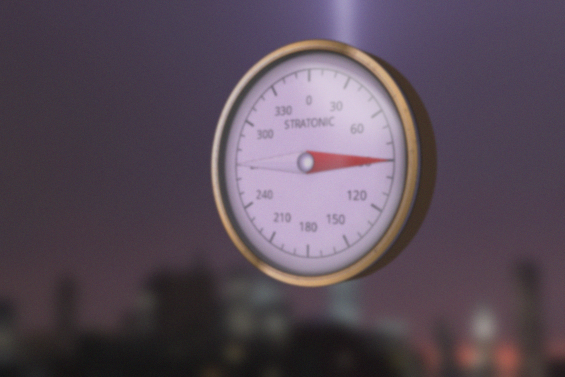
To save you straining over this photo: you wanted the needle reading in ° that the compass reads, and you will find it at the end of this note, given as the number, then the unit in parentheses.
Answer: 90 (°)
